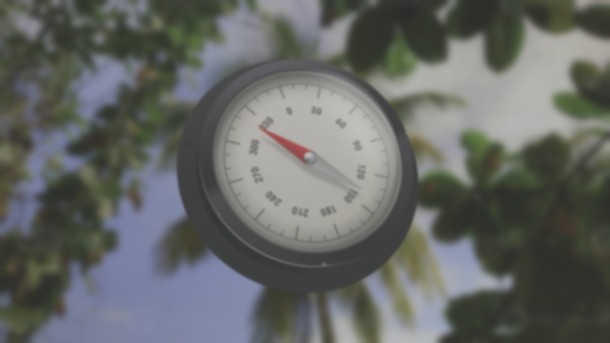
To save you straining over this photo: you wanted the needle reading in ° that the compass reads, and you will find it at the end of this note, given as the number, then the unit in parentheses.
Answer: 320 (°)
